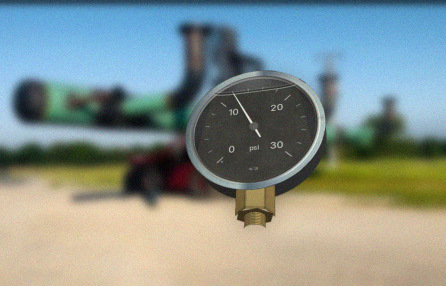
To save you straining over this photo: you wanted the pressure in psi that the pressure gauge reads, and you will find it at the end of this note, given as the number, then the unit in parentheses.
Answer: 12 (psi)
